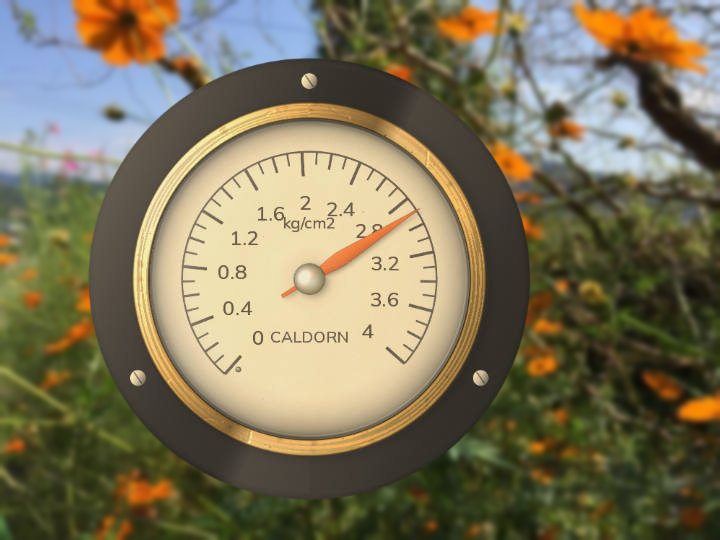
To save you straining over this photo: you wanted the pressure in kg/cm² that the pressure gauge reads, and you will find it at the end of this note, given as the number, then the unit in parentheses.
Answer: 2.9 (kg/cm²)
